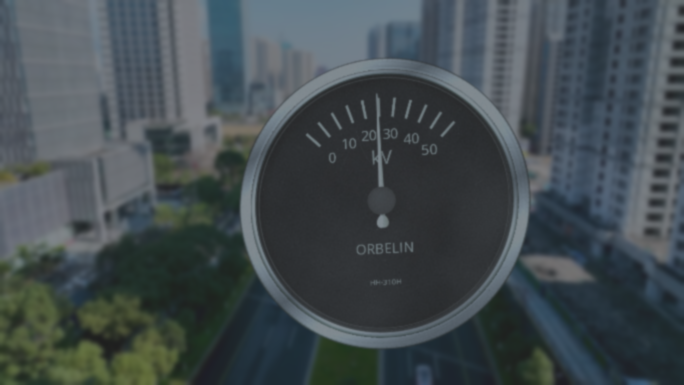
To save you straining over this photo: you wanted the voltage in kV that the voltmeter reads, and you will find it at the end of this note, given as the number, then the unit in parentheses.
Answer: 25 (kV)
